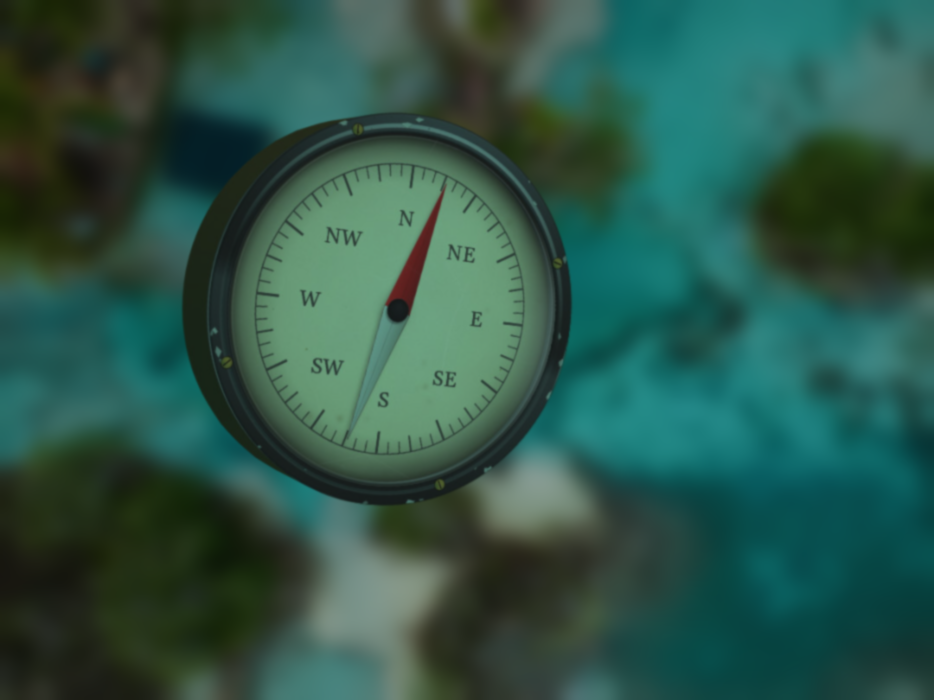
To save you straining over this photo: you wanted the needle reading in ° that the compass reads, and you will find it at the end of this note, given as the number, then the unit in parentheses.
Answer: 15 (°)
